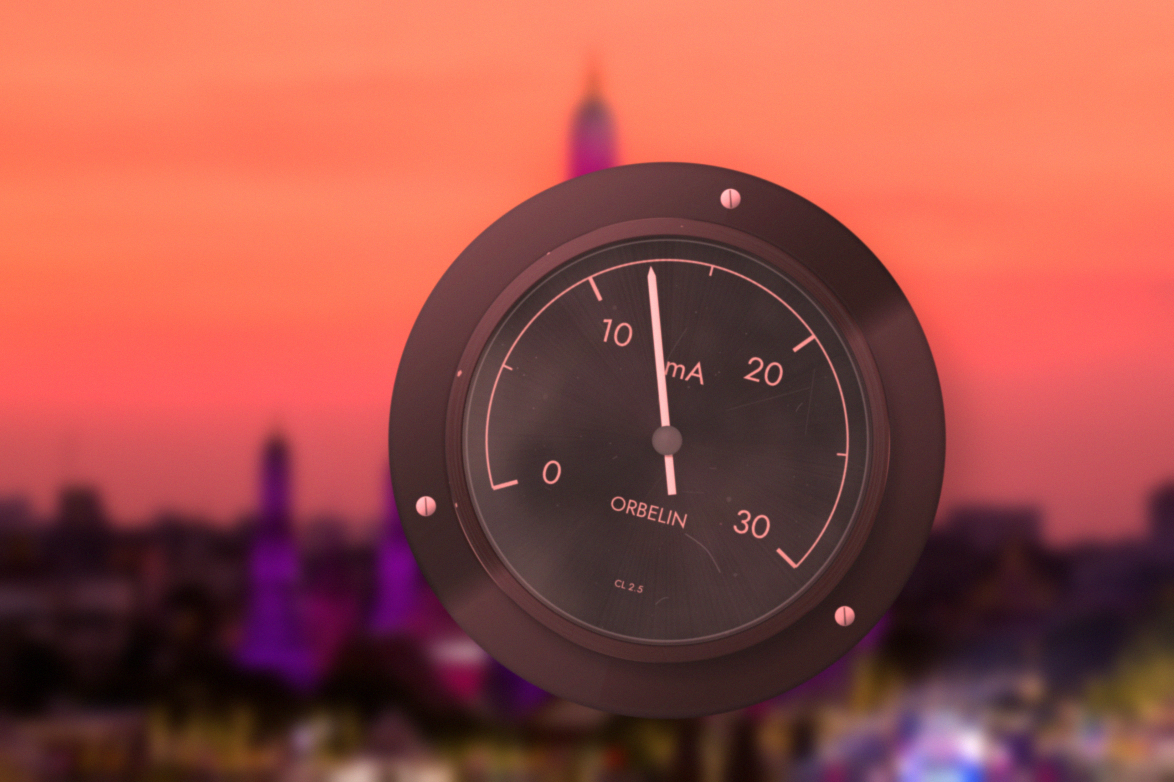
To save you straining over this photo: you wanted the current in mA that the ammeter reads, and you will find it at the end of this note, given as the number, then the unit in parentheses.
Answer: 12.5 (mA)
